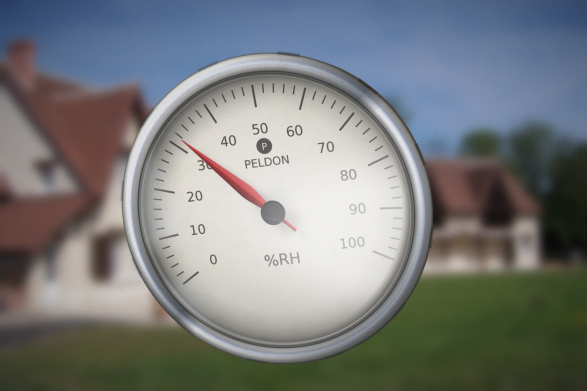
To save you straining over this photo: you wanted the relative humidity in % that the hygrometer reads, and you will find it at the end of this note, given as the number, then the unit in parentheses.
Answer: 32 (%)
